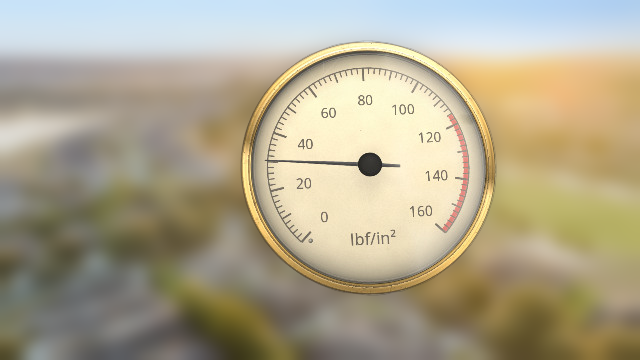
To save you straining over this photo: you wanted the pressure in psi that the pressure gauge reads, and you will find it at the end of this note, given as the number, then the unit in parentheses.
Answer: 30 (psi)
